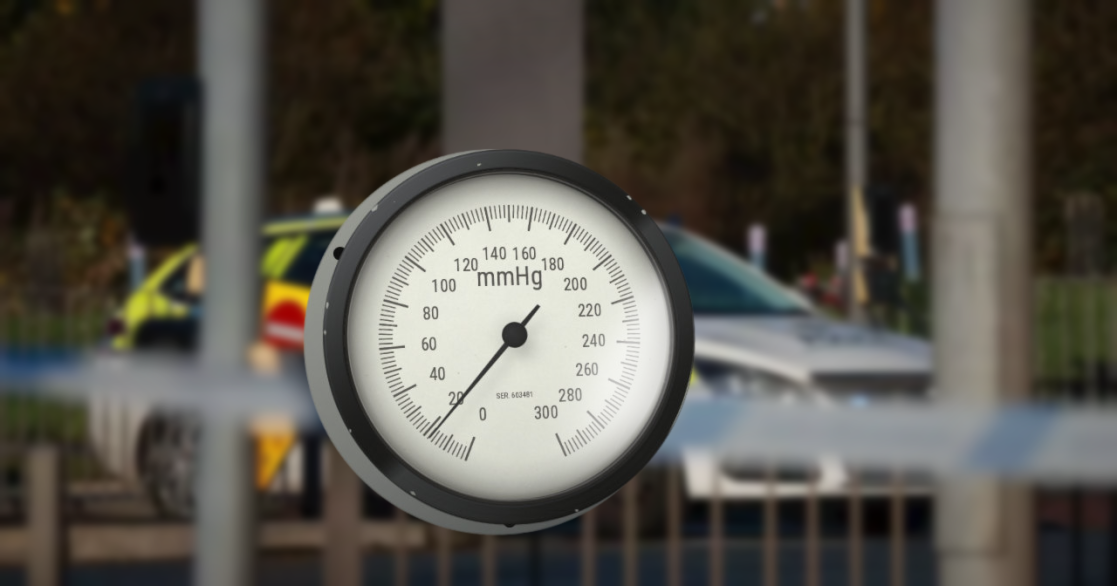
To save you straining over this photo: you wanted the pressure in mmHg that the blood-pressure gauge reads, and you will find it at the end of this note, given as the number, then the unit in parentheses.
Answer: 18 (mmHg)
